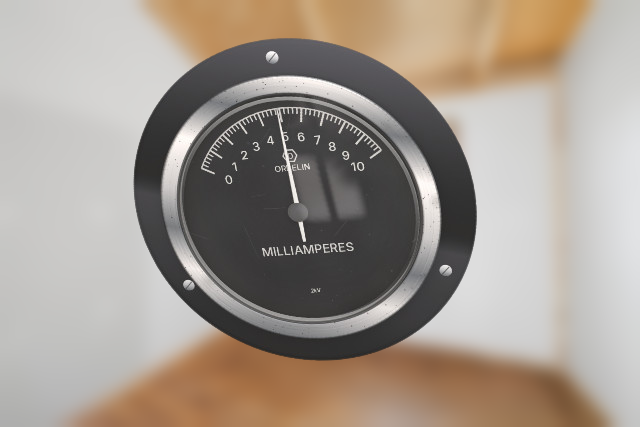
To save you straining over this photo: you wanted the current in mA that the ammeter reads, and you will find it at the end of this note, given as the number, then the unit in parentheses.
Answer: 5 (mA)
